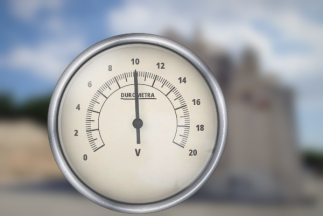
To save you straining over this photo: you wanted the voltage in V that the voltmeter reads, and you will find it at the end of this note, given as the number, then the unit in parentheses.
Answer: 10 (V)
